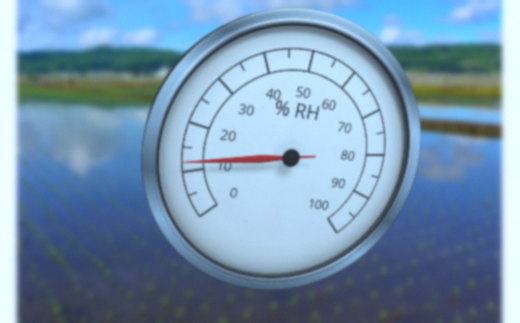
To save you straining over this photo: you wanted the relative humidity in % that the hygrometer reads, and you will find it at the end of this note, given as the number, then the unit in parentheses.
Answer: 12.5 (%)
